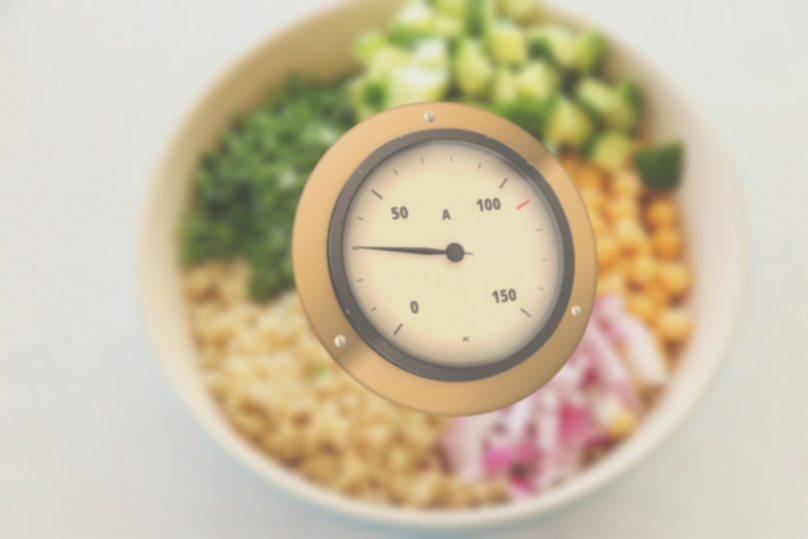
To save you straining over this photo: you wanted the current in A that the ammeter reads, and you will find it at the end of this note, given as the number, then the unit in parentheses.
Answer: 30 (A)
